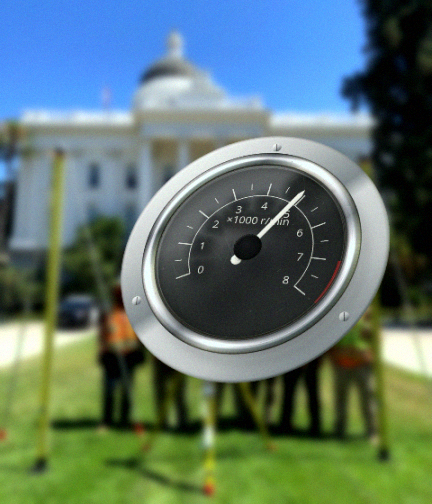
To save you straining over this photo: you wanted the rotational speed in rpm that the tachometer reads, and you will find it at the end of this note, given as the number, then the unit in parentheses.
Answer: 5000 (rpm)
